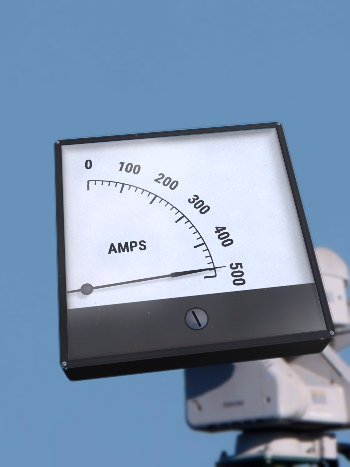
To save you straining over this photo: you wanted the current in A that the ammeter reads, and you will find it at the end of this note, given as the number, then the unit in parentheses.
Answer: 480 (A)
